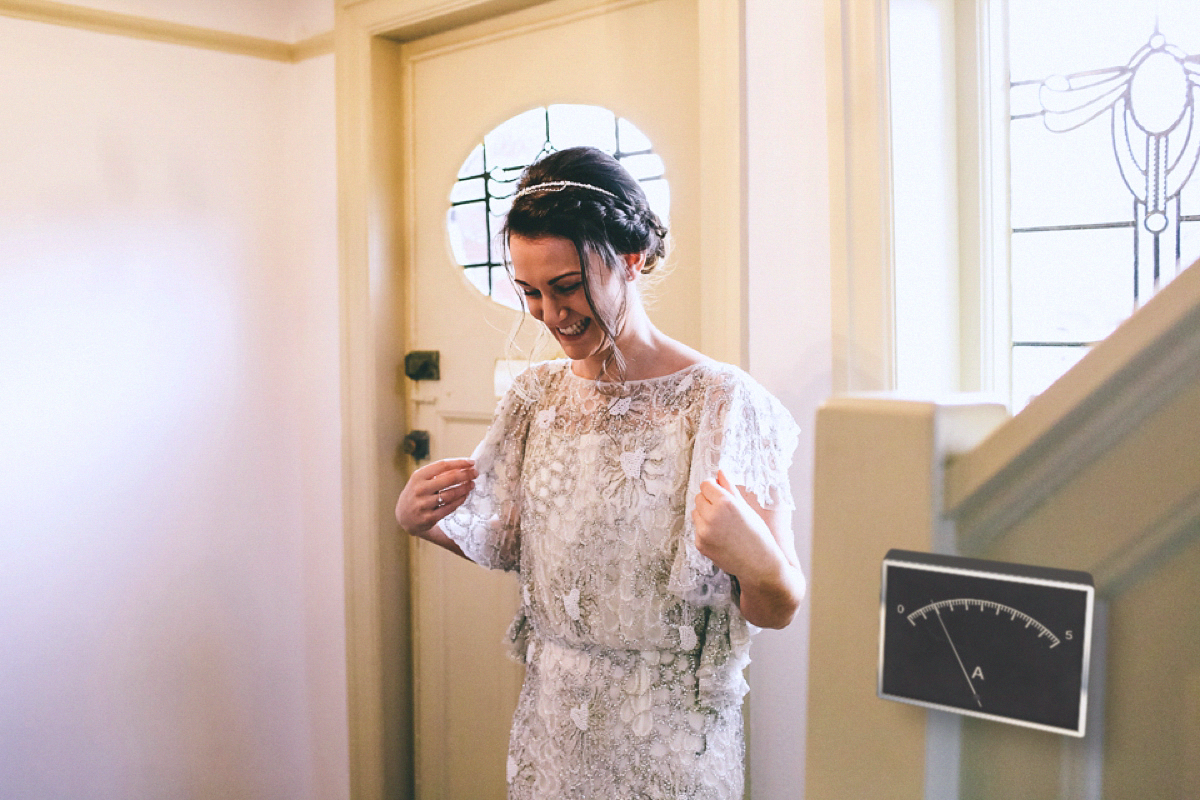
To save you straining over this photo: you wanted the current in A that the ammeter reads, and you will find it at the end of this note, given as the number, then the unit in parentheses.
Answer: 1 (A)
